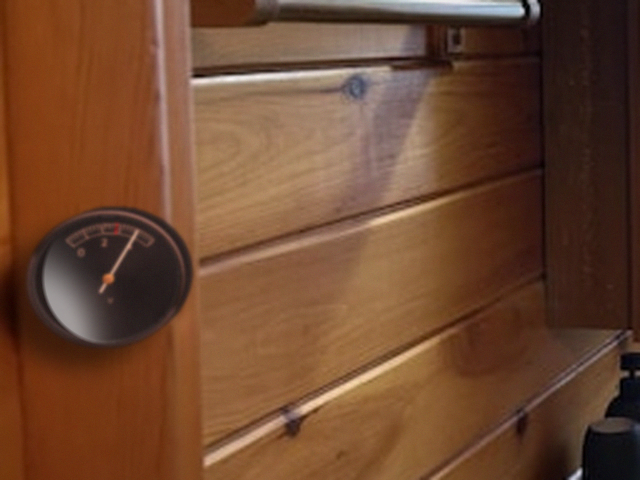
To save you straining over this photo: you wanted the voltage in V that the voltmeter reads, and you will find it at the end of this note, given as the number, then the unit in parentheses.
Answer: 4 (V)
